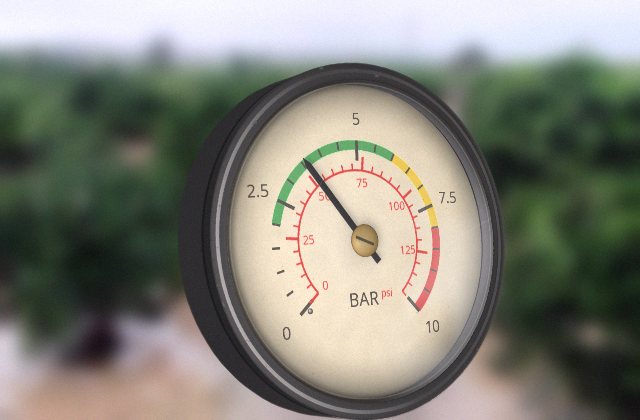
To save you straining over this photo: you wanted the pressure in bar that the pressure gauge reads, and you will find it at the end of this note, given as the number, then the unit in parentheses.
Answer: 3.5 (bar)
